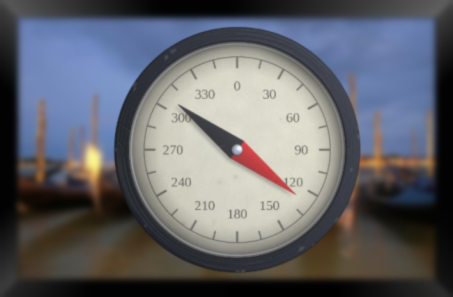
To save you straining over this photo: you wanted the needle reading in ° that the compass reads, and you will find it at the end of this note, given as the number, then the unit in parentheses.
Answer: 127.5 (°)
